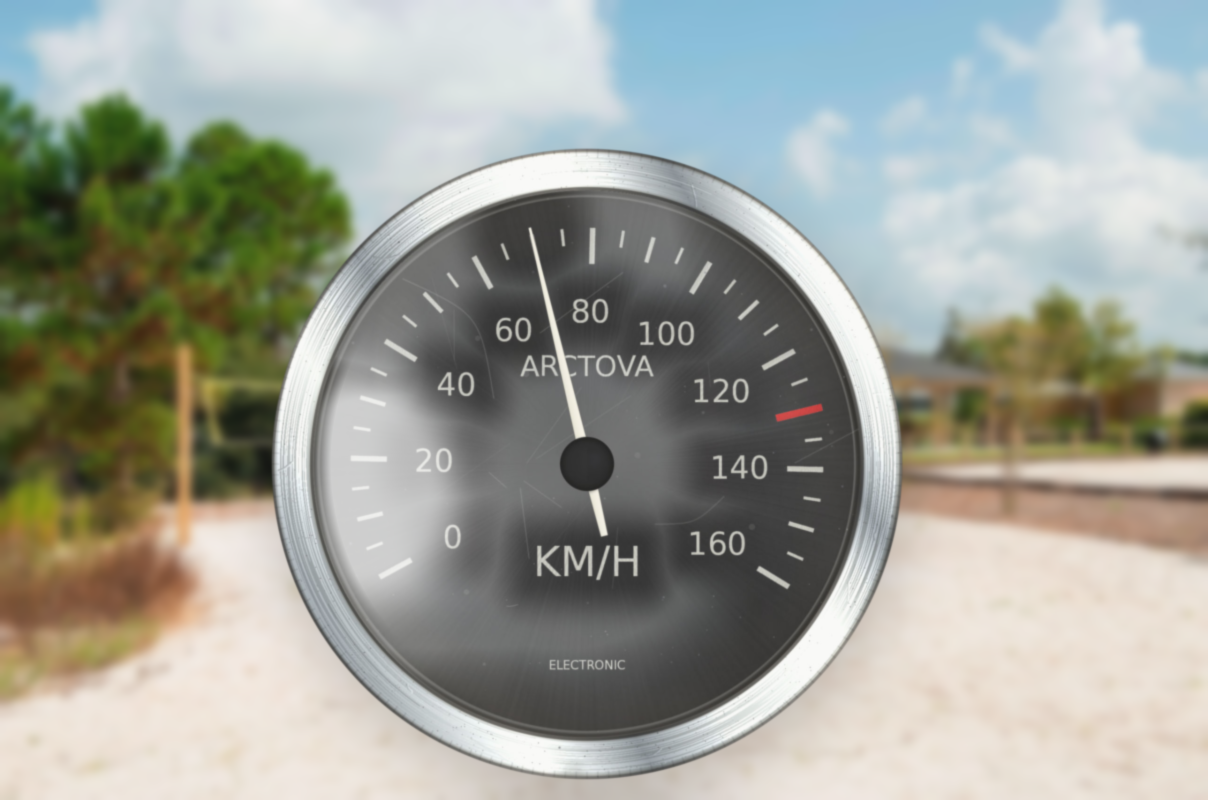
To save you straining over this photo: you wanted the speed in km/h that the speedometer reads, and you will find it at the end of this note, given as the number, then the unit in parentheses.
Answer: 70 (km/h)
